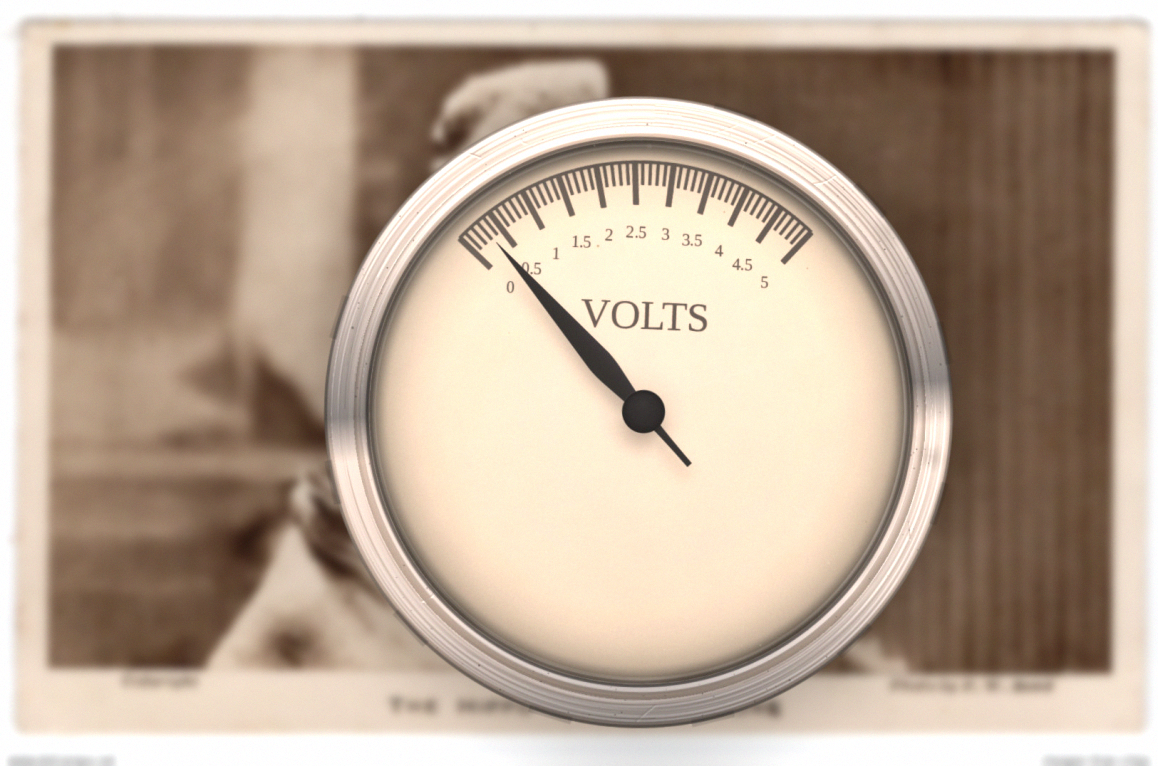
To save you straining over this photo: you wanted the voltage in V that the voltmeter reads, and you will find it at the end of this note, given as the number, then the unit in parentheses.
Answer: 0.3 (V)
